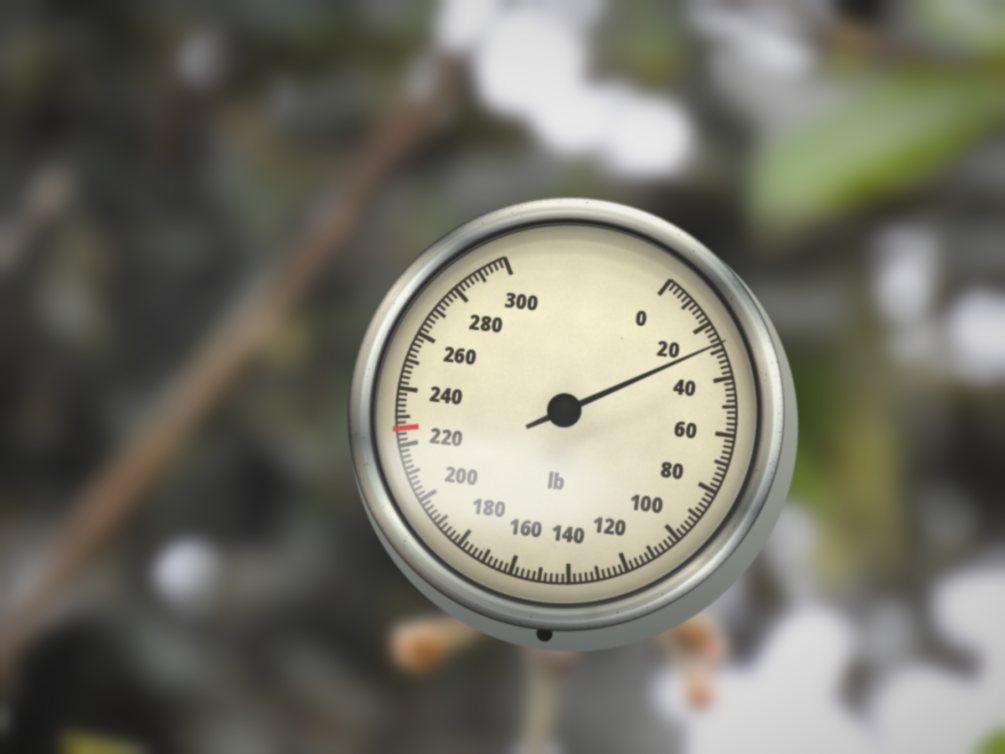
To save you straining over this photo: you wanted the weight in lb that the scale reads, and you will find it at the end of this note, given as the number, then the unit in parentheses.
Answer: 28 (lb)
